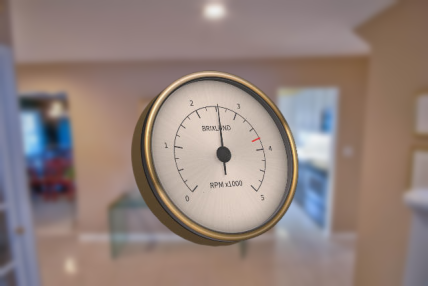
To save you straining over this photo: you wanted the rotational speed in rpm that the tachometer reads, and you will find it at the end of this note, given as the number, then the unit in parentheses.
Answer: 2500 (rpm)
